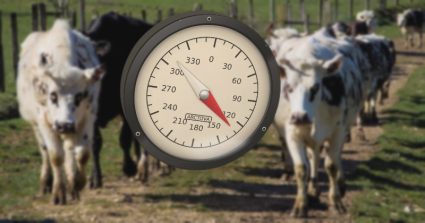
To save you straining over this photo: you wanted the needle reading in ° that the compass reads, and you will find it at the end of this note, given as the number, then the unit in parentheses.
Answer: 130 (°)
